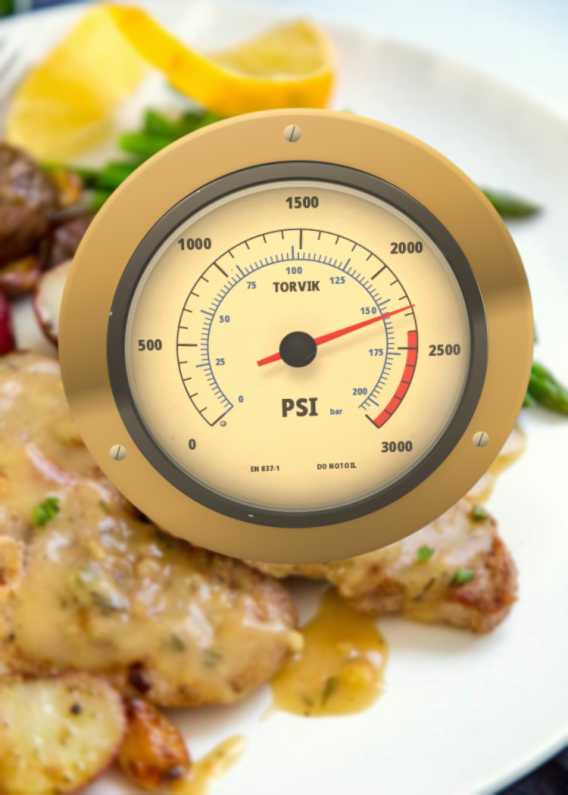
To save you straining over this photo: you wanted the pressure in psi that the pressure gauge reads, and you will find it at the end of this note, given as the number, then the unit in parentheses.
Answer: 2250 (psi)
